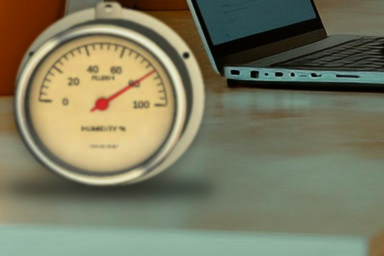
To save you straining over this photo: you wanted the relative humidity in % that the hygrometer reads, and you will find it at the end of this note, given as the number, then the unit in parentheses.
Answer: 80 (%)
